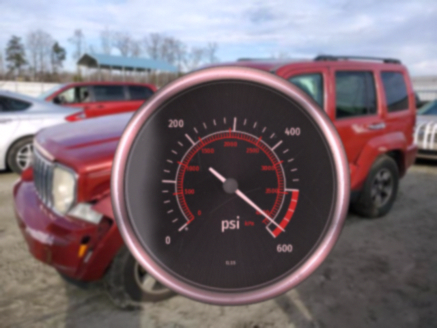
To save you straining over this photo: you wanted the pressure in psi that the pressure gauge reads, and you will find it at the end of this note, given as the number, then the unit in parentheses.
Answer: 580 (psi)
